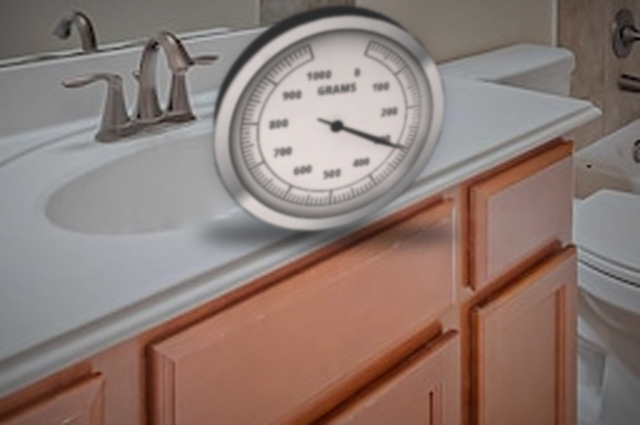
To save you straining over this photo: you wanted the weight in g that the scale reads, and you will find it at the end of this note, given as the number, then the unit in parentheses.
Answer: 300 (g)
